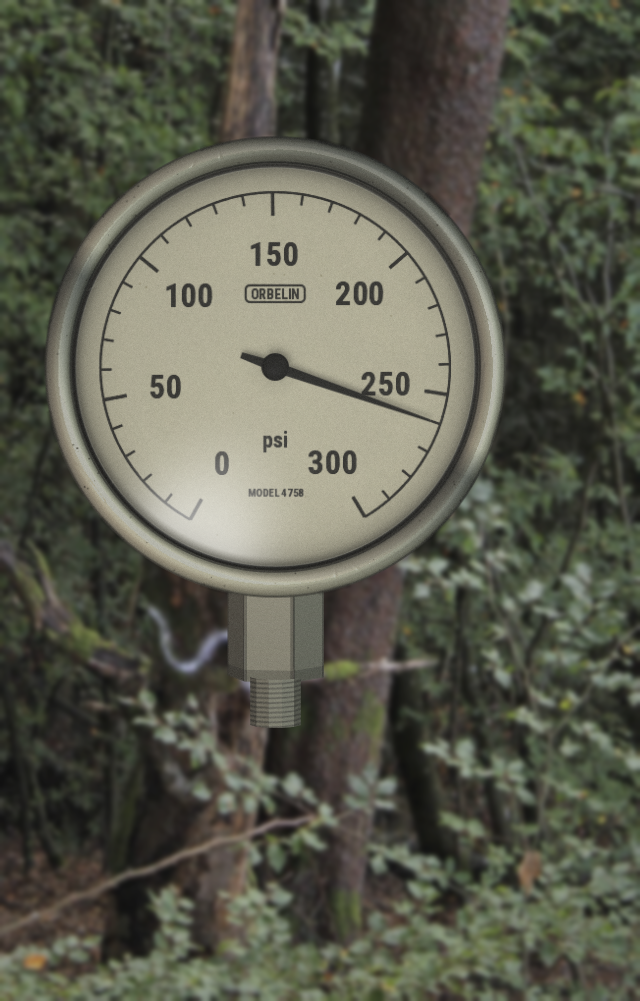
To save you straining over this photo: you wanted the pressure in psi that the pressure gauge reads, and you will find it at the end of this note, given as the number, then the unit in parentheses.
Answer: 260 (psi)
